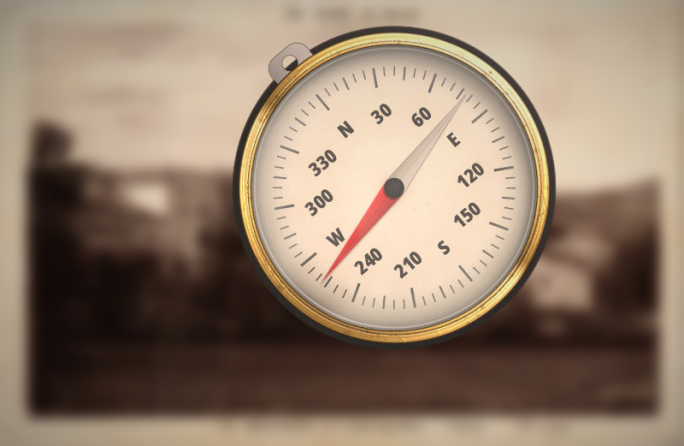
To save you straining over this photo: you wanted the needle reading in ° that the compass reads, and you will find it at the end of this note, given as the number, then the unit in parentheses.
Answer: 257.5 (°)
